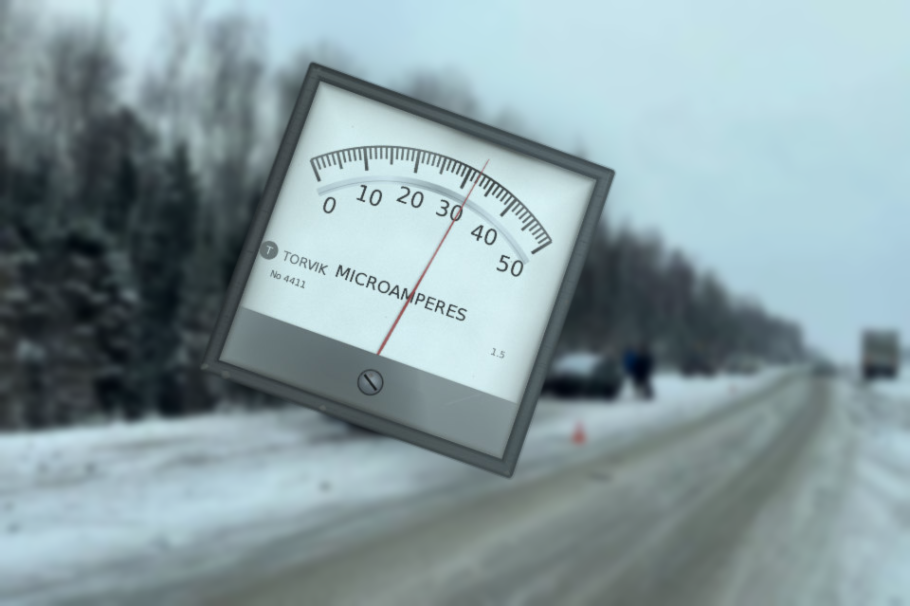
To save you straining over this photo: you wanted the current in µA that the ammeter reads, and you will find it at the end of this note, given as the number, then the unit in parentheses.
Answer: 32 (µA)
